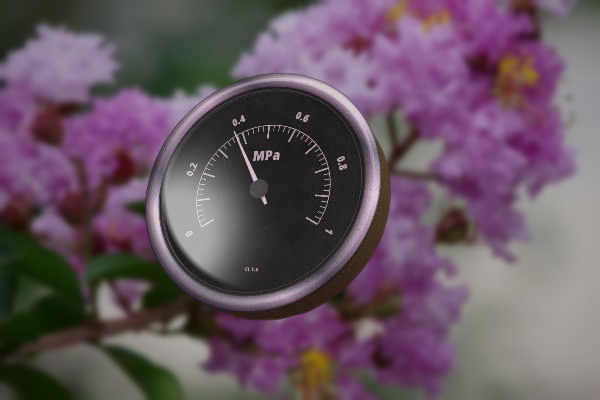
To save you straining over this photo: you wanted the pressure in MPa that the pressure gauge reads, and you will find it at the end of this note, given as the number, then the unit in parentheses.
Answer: 0.38 (MPa)
